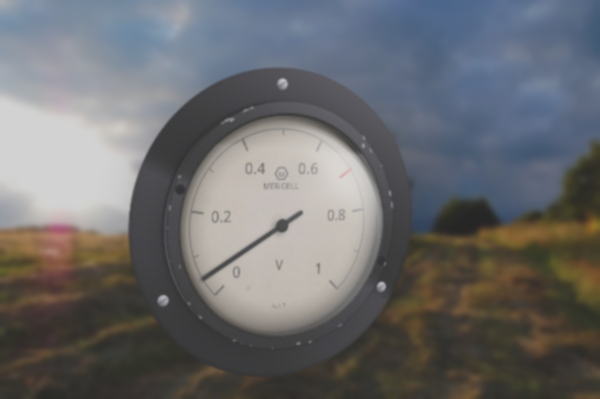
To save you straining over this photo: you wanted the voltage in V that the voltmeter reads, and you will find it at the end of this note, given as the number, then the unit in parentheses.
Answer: 0.05 (V)
